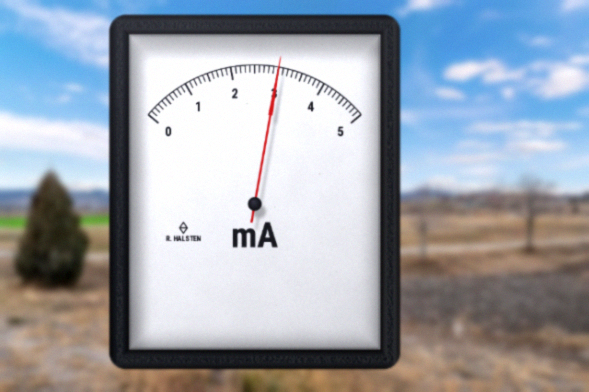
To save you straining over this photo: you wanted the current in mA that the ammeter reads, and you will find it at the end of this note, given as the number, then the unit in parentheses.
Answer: 3 (mA)
